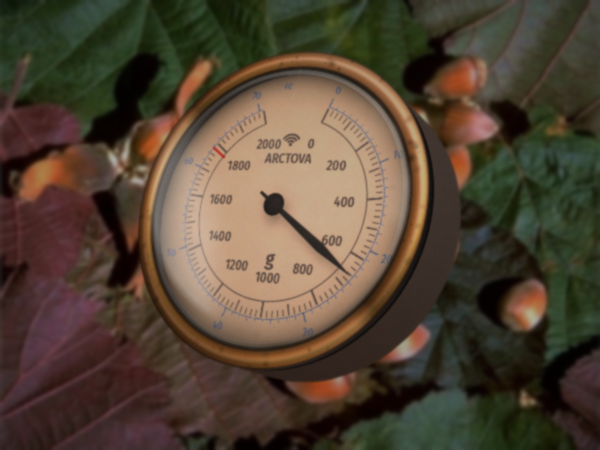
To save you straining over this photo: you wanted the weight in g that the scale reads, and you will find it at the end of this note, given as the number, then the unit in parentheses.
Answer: 660 (g)
